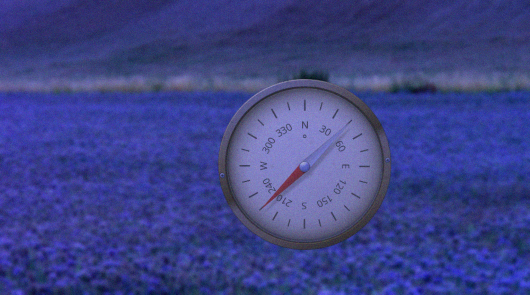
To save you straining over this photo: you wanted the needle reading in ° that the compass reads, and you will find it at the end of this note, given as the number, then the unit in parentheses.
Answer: 225 (°)
